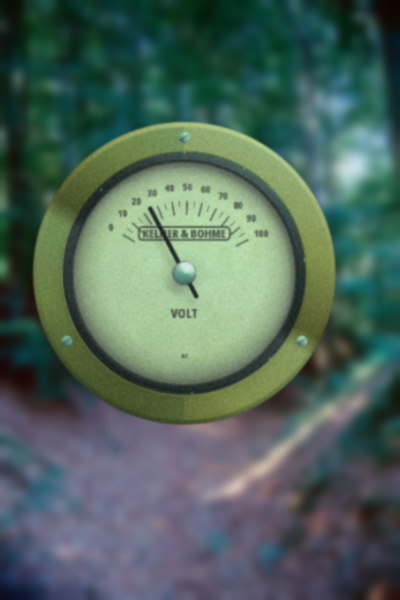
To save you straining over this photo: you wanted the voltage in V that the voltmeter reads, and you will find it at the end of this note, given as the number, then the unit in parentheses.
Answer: 25 (V)
